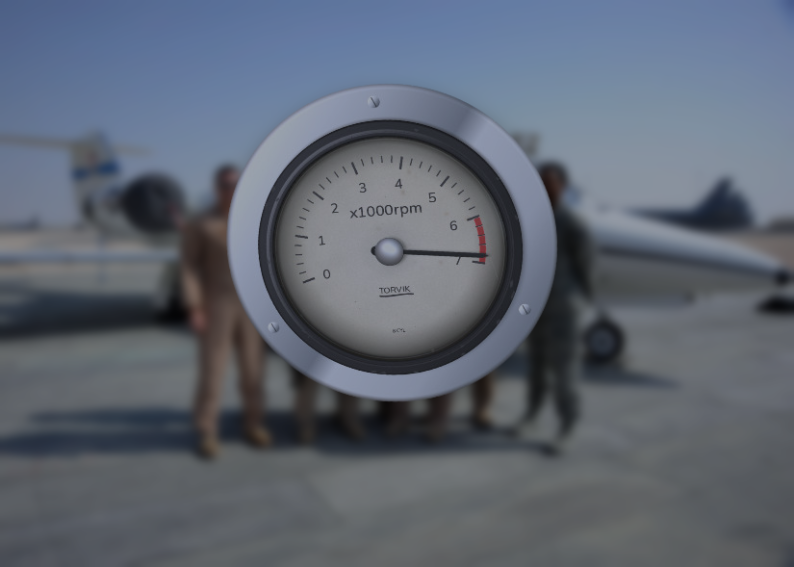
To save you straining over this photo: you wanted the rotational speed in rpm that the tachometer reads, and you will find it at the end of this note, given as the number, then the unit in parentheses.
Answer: 6800 (rpm)
